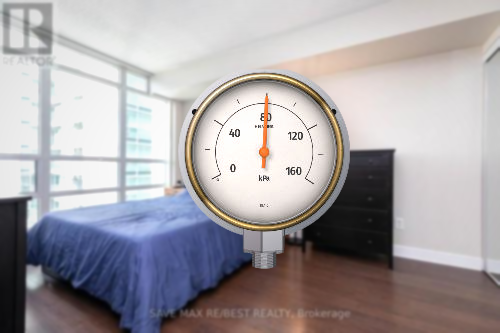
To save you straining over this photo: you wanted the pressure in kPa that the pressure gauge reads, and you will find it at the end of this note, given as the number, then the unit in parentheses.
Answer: 80 (kPa)
